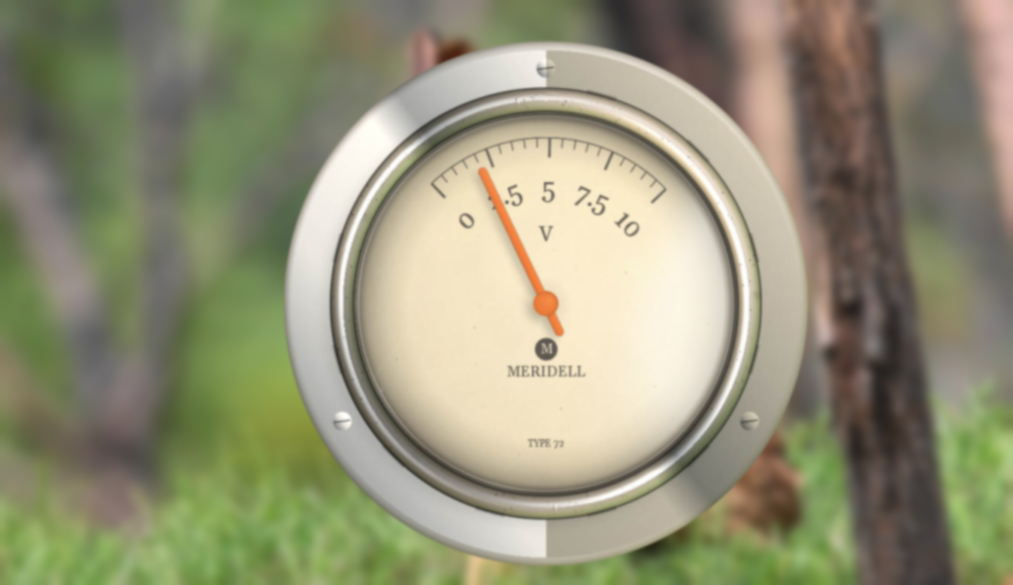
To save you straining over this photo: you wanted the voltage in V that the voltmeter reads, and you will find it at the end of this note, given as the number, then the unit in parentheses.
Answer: 2 (V)
